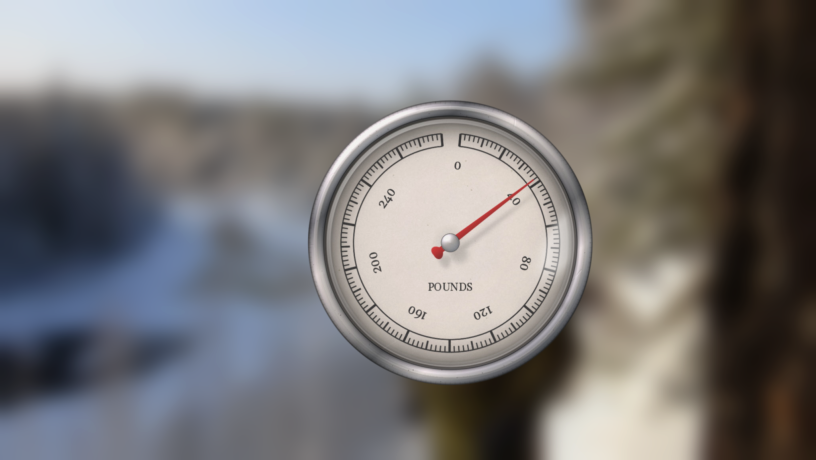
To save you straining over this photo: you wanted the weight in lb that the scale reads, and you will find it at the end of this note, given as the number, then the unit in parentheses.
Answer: 38 (lb)
